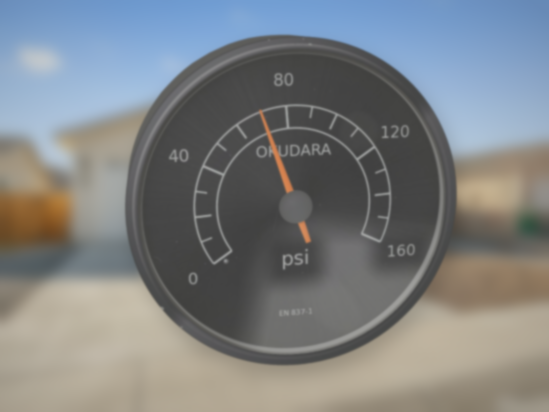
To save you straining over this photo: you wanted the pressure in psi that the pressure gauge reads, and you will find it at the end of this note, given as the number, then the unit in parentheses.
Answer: 70 (psi)
